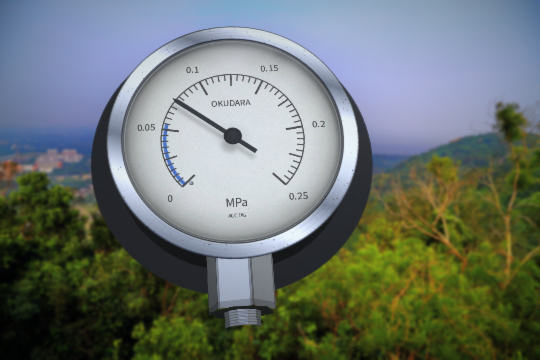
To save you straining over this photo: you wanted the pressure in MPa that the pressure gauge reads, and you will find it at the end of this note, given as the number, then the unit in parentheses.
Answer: 0.075 (MPa)
